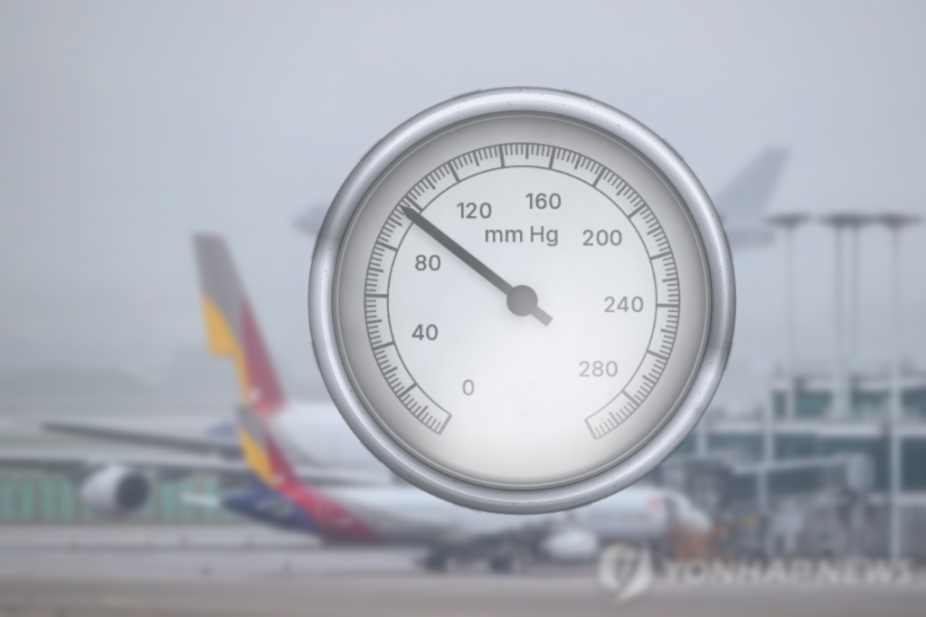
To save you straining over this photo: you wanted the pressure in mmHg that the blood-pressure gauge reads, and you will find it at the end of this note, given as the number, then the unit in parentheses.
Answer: 96 (mmHg)
